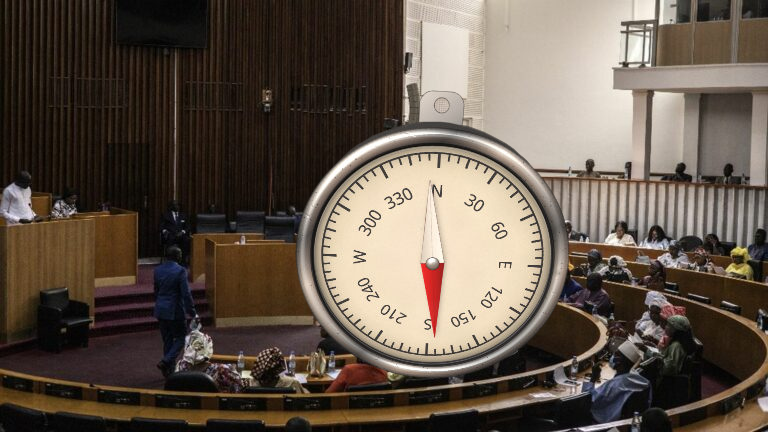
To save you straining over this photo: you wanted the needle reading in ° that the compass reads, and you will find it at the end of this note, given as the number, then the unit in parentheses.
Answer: 175 (°)
